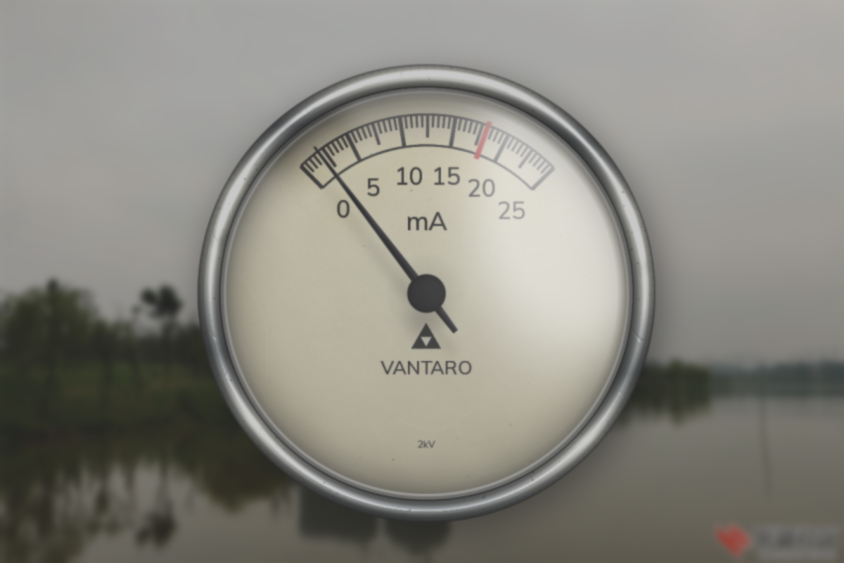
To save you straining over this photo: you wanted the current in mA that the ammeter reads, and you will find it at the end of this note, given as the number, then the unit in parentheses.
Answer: 2 (mA)
